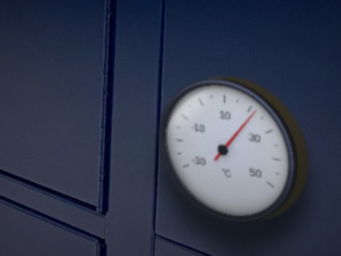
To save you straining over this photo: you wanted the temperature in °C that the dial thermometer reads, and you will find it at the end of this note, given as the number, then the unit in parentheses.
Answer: 22.5 (°C)
